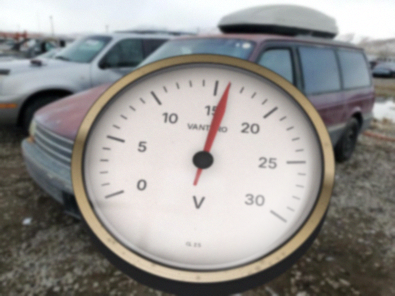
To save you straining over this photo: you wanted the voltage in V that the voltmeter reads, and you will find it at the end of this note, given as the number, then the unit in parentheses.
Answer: 16 (V)
